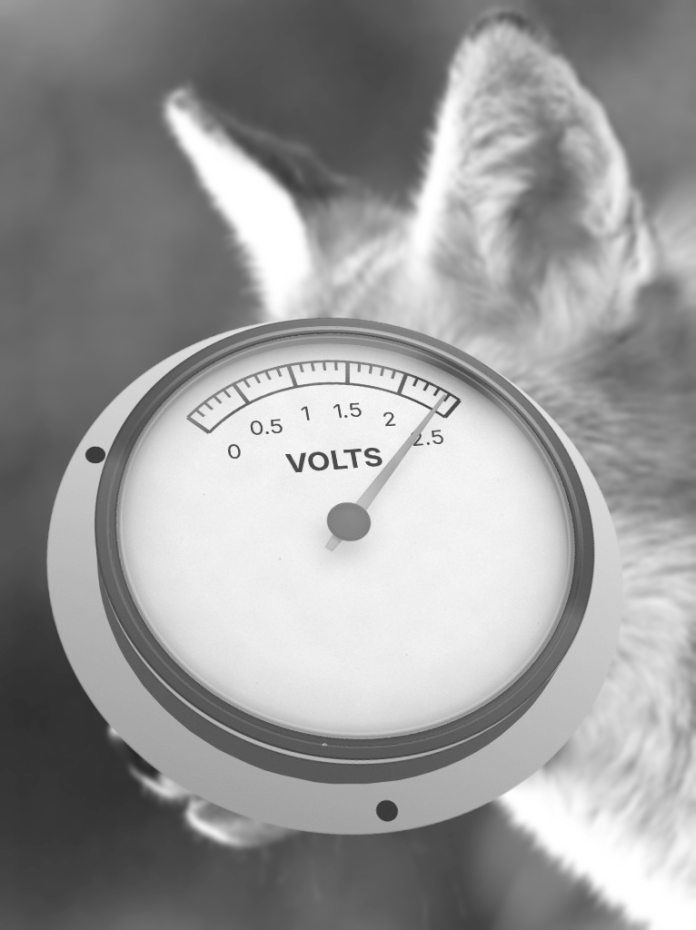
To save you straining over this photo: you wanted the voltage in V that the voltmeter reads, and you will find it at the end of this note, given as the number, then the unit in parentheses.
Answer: 2.4 (V)
